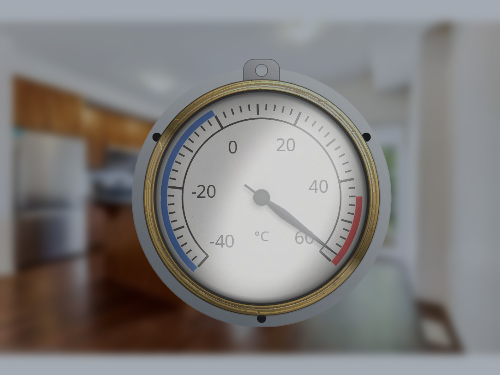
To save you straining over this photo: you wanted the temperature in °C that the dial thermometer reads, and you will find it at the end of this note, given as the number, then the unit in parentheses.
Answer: 58 (°C)
